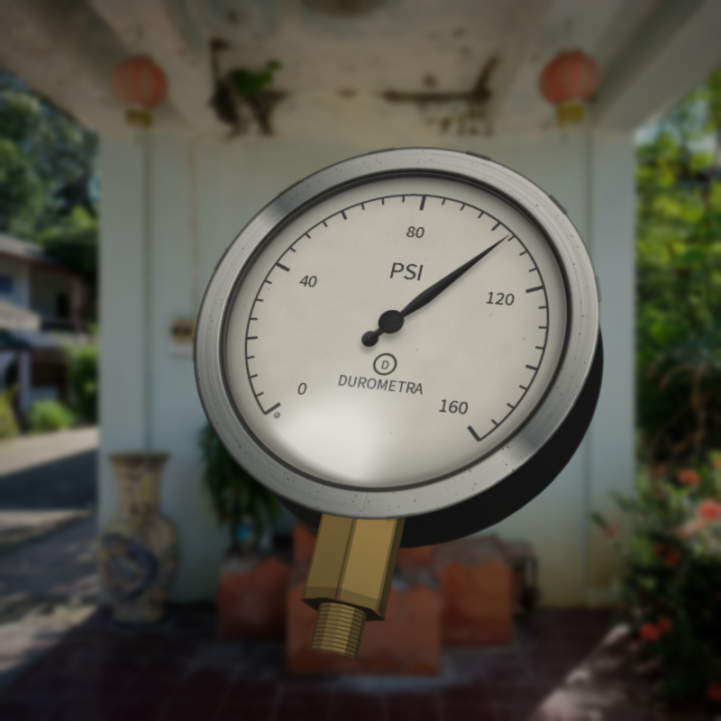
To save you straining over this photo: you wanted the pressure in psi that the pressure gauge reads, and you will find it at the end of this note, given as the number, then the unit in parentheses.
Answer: 105 (psi)
